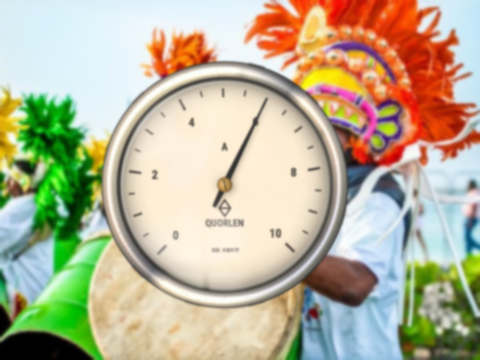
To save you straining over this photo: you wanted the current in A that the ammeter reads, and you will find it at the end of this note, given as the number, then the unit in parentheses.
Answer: 6 (A)
